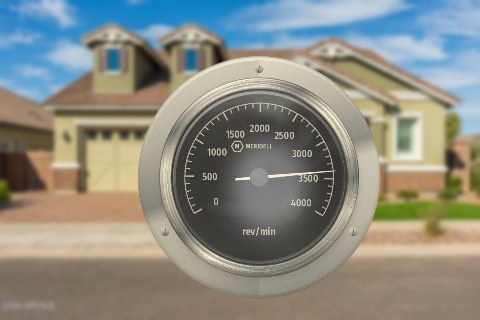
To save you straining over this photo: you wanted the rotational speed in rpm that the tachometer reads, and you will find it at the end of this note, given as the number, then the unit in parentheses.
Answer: 3400 (rpm)
